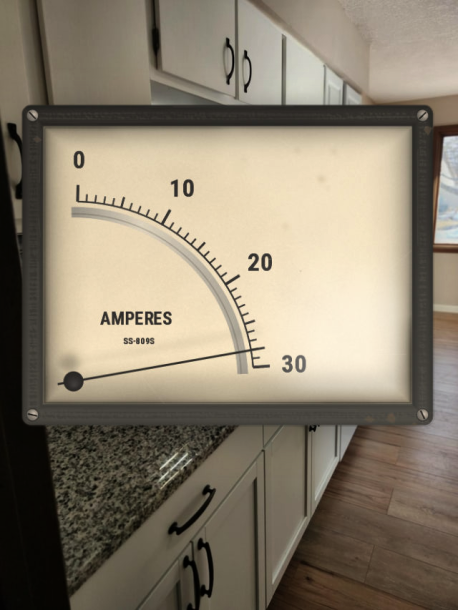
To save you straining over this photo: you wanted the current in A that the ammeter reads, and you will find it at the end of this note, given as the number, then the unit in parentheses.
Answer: 28 (A)
